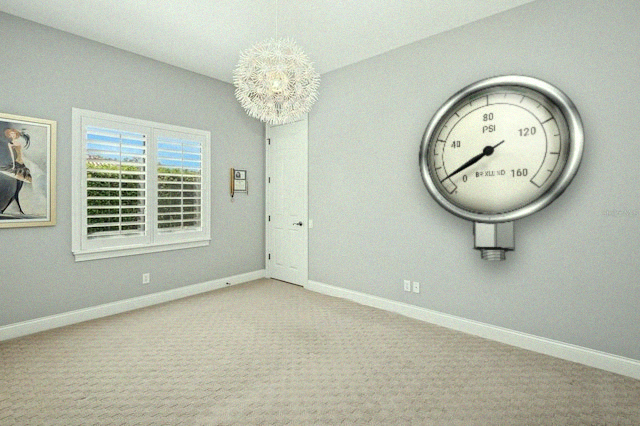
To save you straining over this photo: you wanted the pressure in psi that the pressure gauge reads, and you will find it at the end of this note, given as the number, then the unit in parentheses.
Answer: 10 (psi)
